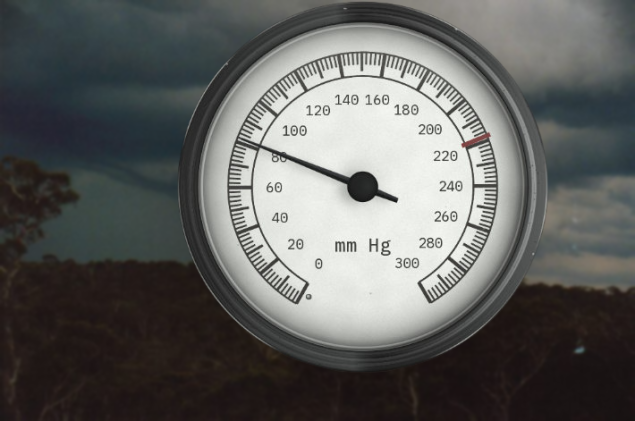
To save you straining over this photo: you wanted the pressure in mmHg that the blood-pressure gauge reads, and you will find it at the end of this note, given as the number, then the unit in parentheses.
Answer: 82 (mmHg)
